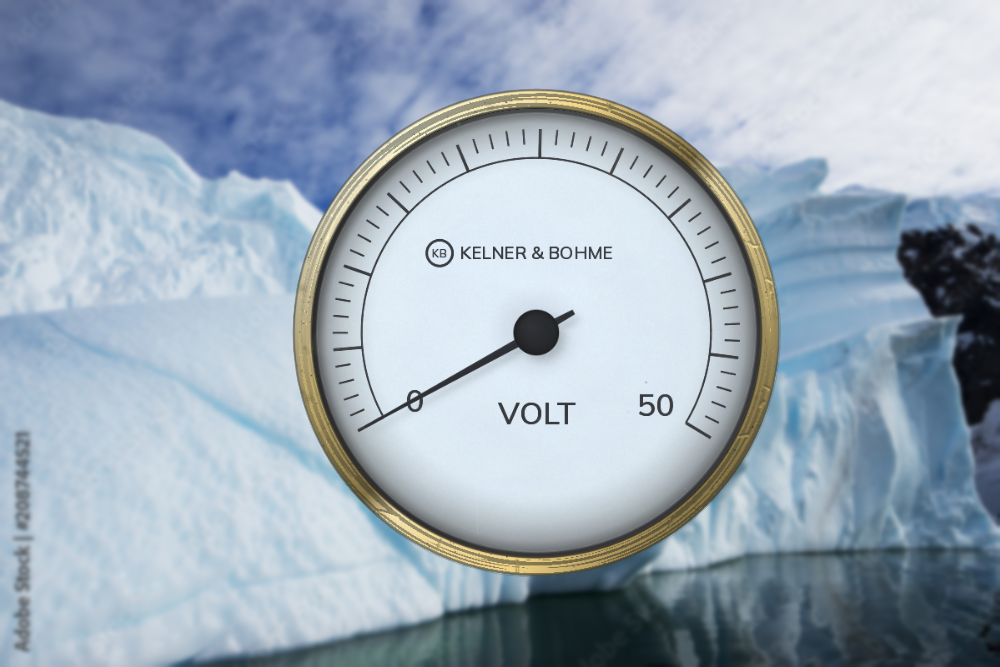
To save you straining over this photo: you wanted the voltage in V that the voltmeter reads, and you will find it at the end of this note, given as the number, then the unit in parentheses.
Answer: 0 (V)
